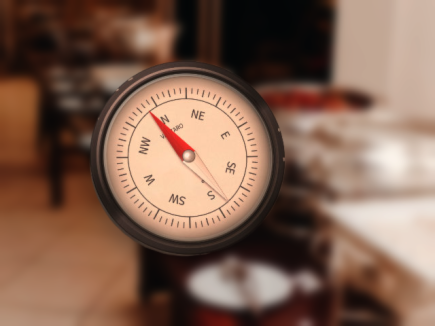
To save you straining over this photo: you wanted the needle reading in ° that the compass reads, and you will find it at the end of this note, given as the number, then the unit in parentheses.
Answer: 350 (°)
